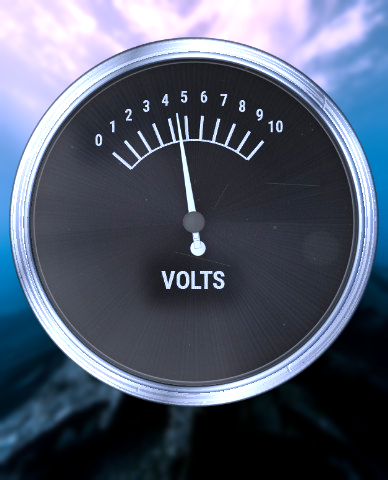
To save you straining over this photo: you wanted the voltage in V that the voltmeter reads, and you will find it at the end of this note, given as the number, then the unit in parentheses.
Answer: 4.5 (V)
